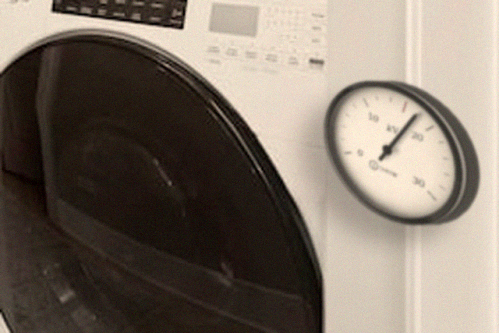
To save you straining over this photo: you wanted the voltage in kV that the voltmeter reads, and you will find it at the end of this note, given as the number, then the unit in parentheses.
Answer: 18 (kV)
